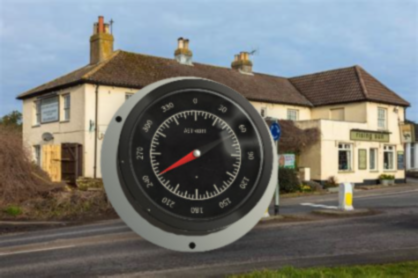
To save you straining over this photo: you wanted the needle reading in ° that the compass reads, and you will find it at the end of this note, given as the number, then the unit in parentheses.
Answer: 240 (°)
